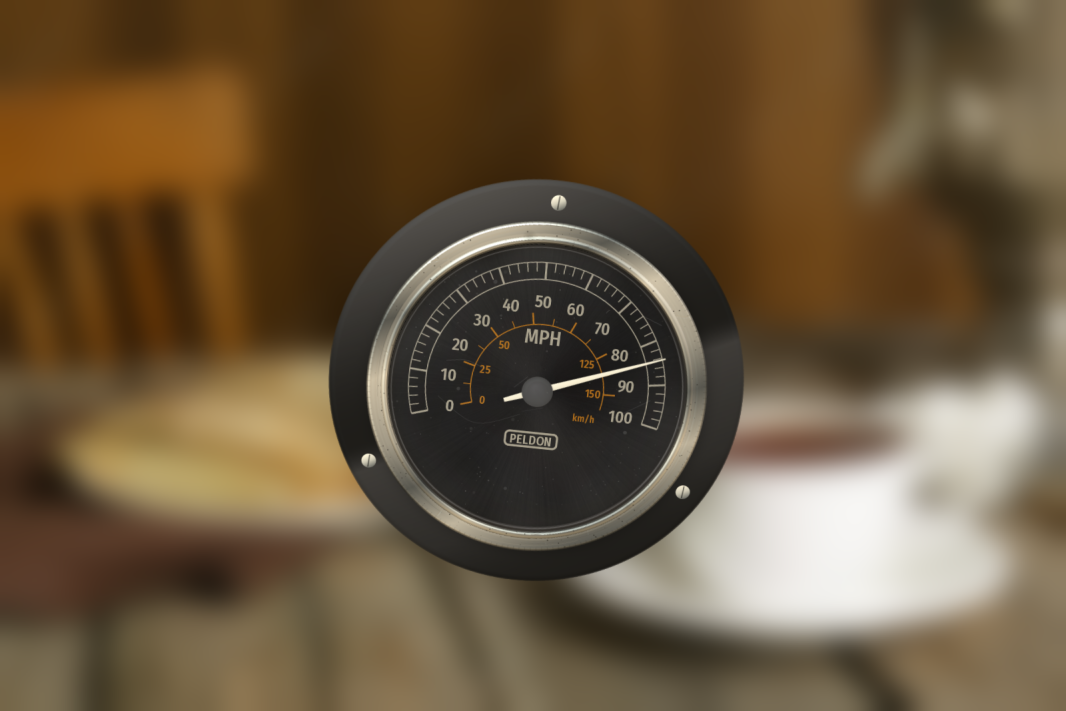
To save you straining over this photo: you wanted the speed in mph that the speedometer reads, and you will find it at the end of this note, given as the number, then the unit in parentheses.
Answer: 84 (mph)
